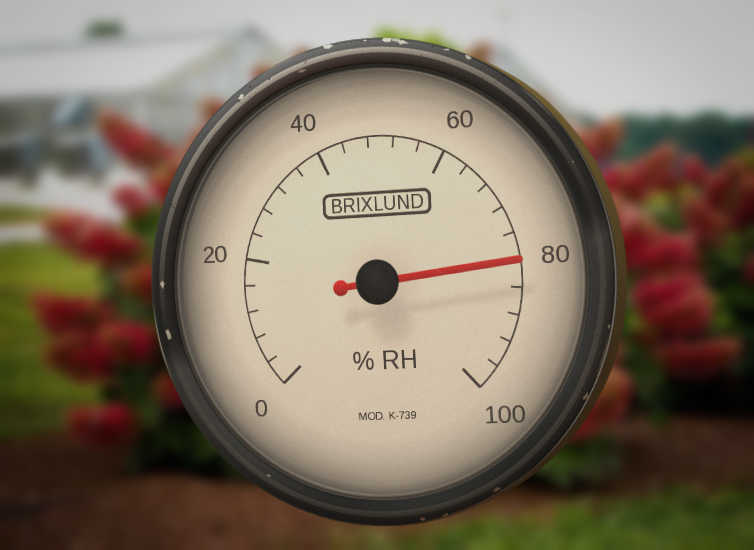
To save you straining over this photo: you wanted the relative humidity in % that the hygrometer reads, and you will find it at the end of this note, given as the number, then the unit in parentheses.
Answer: 80 (%)
